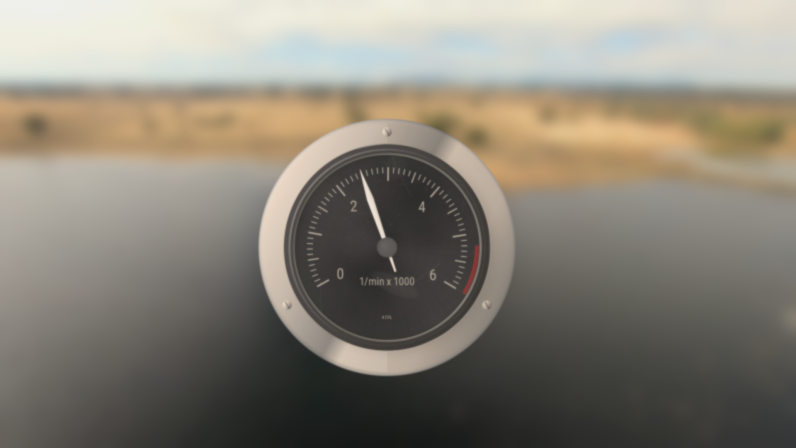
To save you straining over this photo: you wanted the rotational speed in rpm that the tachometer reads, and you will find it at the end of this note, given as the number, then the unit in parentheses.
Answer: 2500 (rpm)
